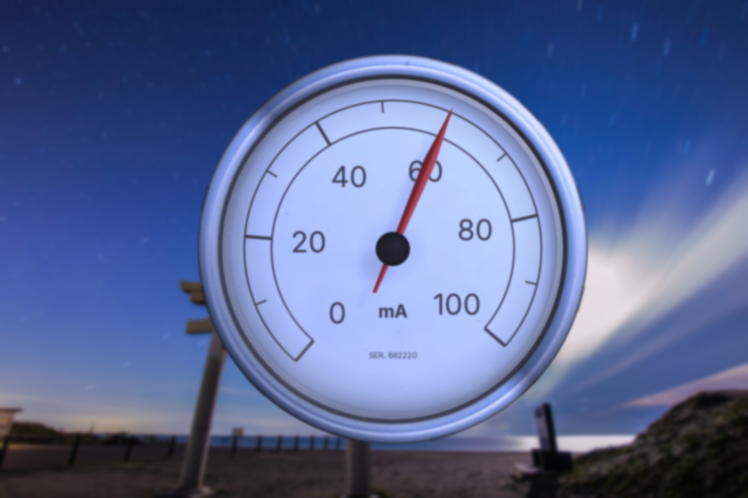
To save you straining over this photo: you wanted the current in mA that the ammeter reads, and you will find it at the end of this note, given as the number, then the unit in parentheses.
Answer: 60 (mA)
